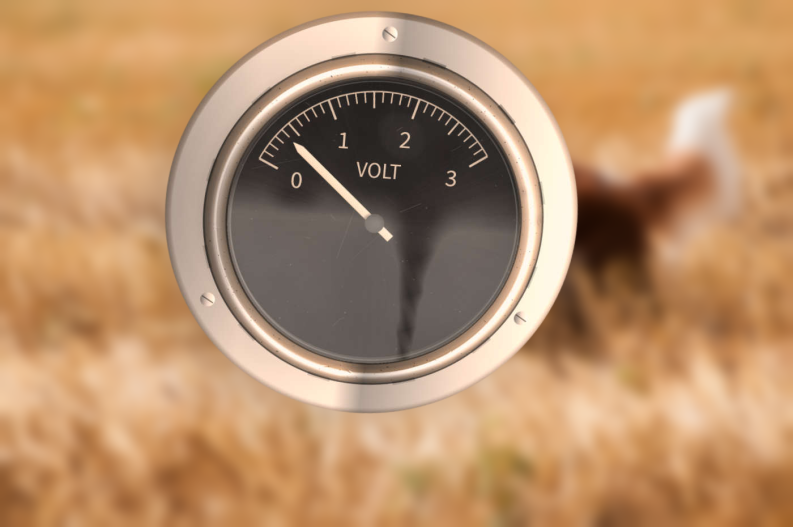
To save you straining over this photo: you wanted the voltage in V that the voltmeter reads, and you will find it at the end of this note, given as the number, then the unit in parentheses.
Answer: 0.4 (V)
